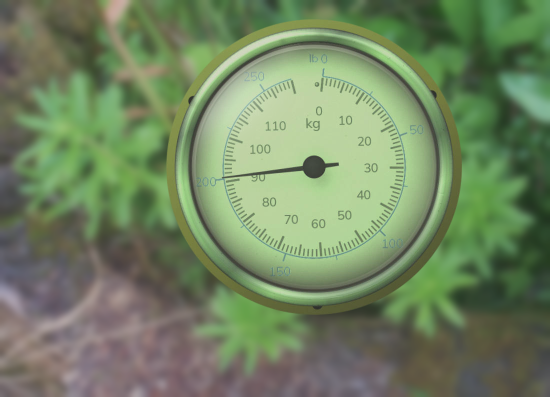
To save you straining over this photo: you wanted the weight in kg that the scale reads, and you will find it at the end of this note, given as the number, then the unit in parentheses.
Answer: 91 (kg)
